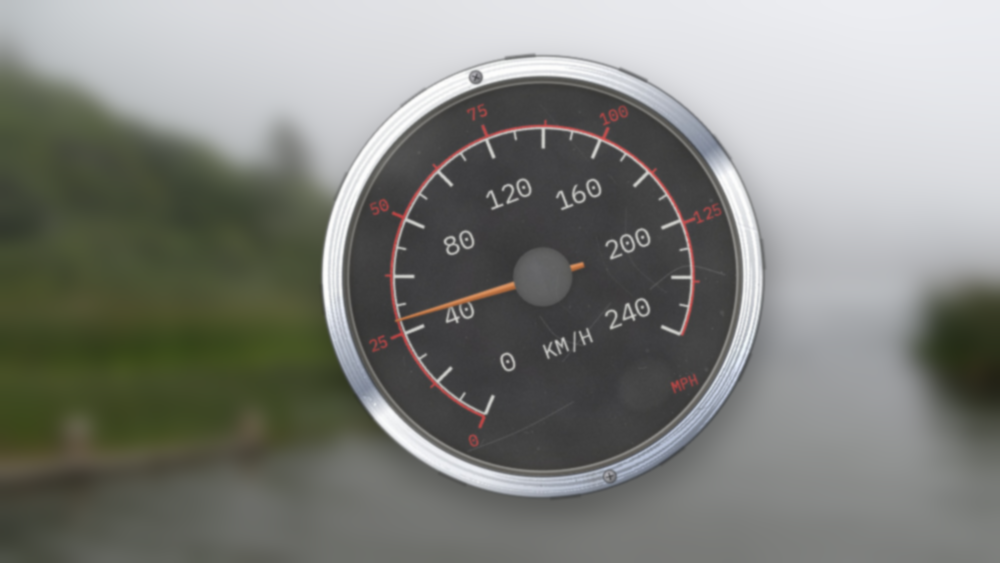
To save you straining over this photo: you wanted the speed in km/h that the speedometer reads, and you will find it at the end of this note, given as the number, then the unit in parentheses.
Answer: 45 (km/h)
